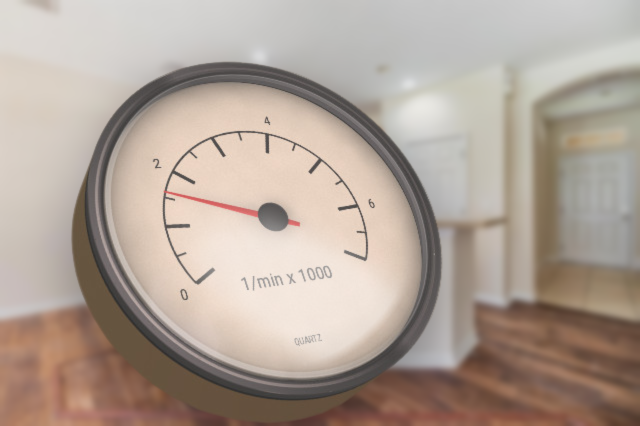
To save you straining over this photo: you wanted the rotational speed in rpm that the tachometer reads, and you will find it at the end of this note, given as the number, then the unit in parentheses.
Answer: 1500 (rpm)
